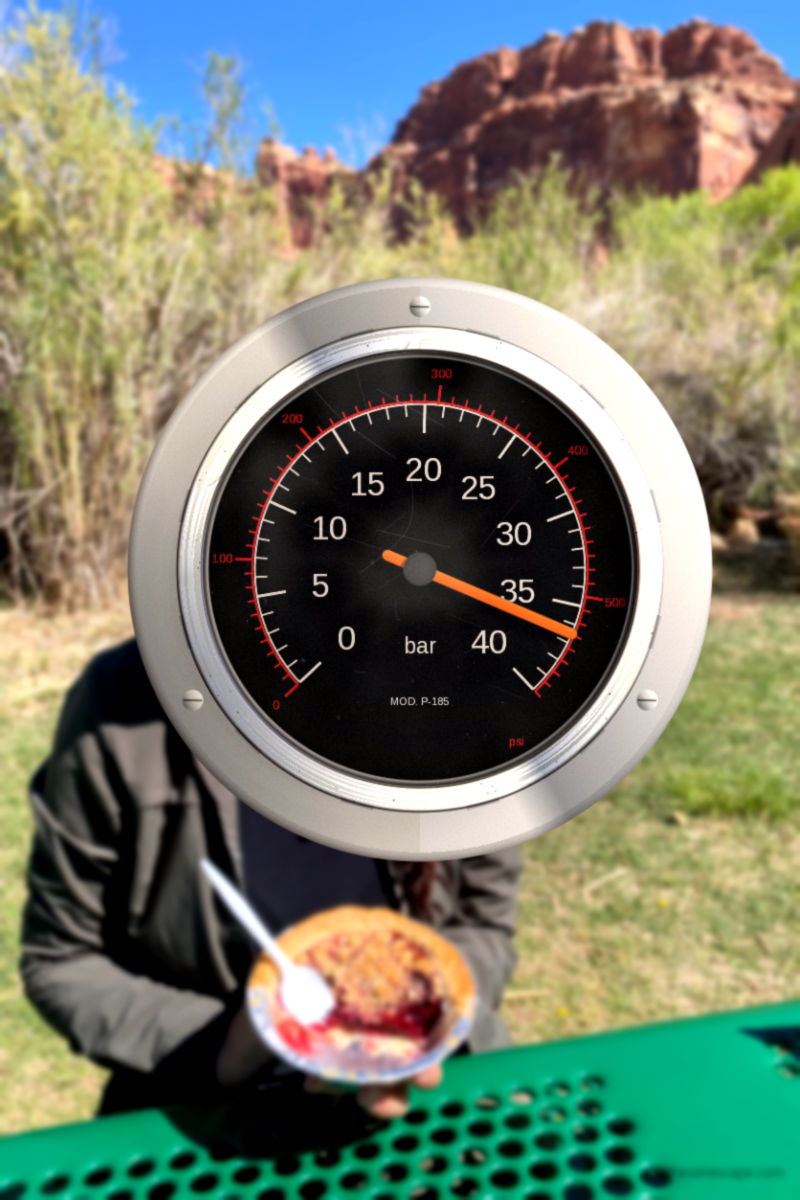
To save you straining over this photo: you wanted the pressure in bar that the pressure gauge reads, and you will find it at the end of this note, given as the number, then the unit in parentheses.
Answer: 36.5 (bar)
